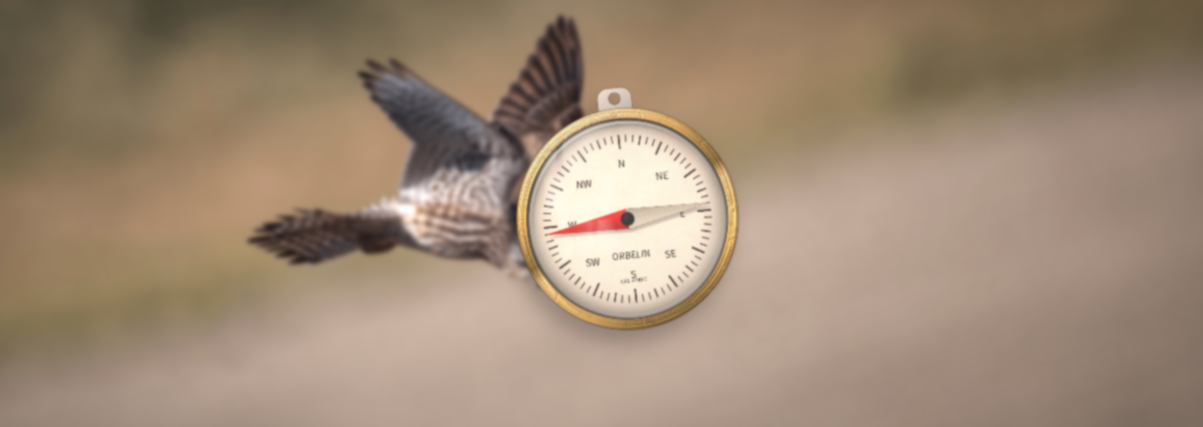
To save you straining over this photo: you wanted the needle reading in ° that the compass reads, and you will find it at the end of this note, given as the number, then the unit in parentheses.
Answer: 265 (°)
